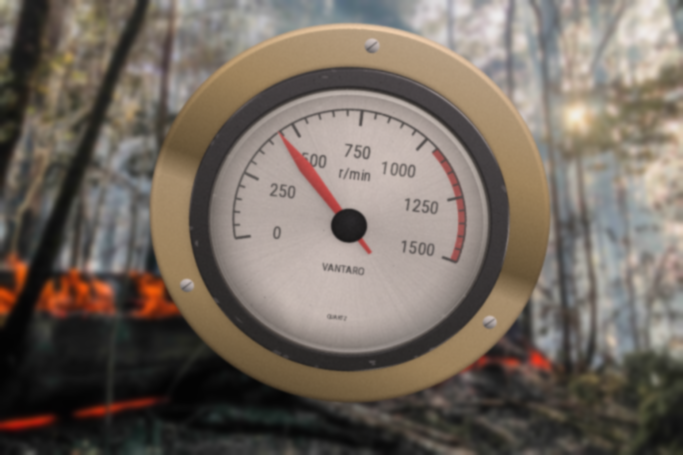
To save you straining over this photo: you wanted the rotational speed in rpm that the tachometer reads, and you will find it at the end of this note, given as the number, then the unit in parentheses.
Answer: 450 (rpm)
